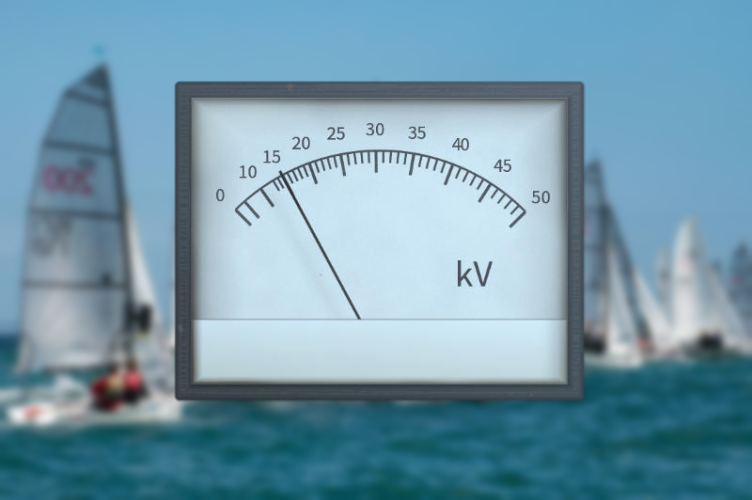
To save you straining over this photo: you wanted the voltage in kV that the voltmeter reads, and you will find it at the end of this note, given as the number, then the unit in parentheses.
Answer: 15 (kV)
